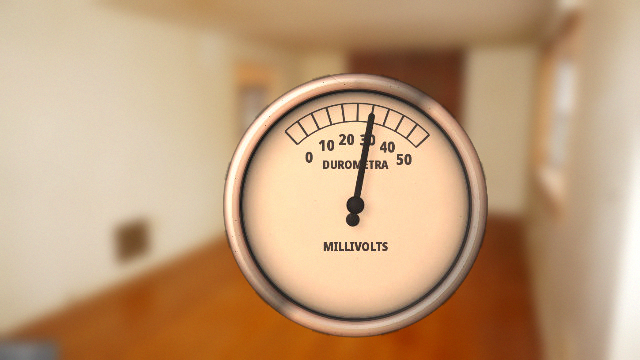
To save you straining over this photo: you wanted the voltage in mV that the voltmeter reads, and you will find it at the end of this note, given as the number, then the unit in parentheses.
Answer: 30 (mV)
